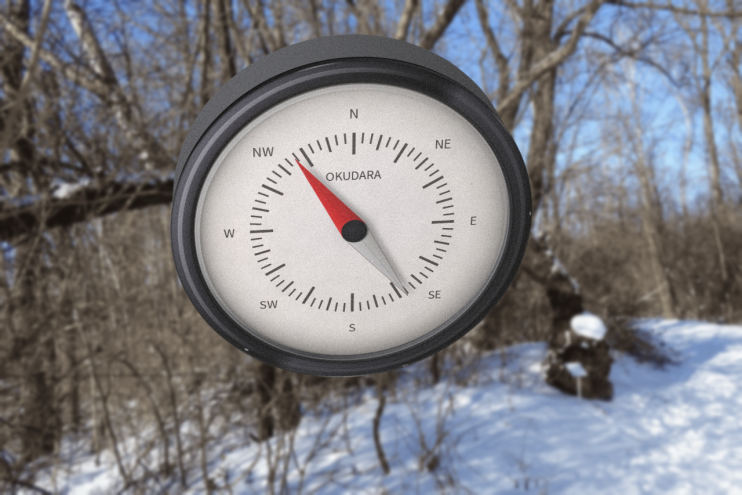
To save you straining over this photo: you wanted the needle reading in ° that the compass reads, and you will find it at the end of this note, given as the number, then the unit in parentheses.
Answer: 325 (°)
